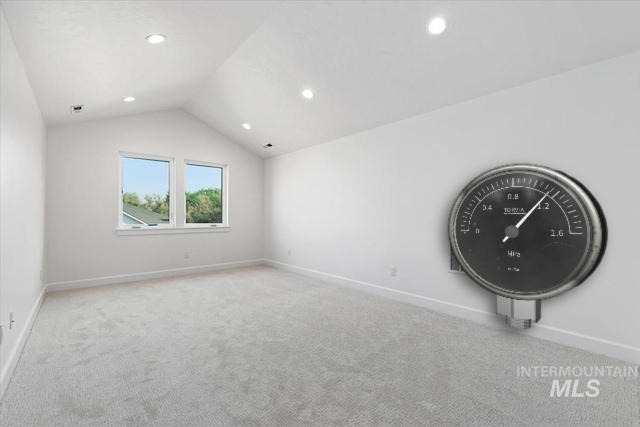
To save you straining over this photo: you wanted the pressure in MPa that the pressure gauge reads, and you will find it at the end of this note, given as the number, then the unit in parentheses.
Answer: 1.15 (MPa)
